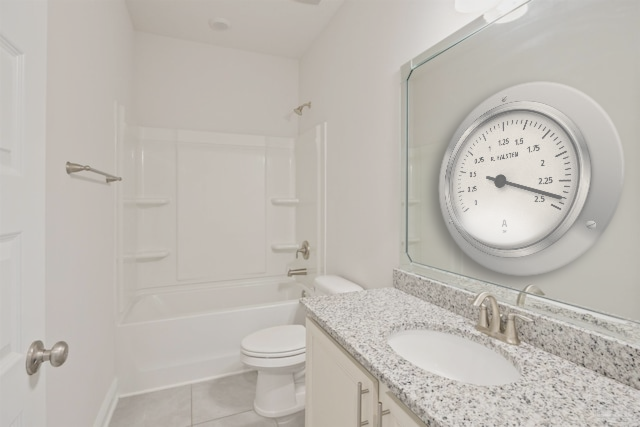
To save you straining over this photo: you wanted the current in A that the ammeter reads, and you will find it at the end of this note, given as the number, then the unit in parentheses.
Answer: 2.4 (A)
